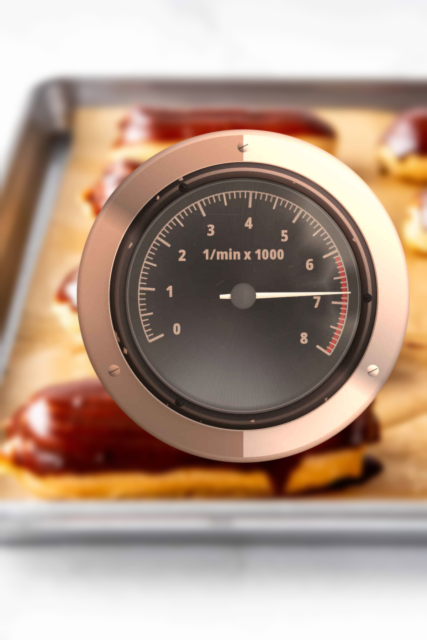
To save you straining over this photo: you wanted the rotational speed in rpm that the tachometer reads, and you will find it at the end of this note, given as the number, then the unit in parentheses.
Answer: 6800 (rpm)
